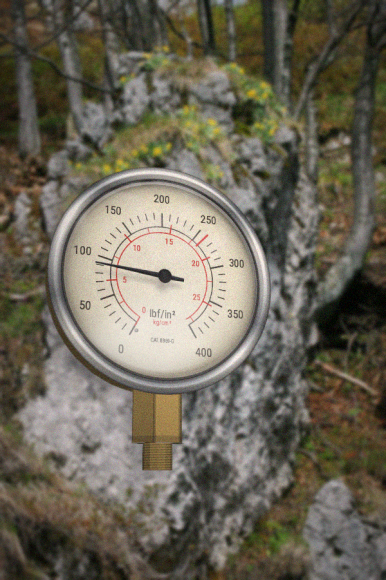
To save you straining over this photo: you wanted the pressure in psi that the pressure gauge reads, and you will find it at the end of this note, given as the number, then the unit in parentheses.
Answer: 90 (psi)
